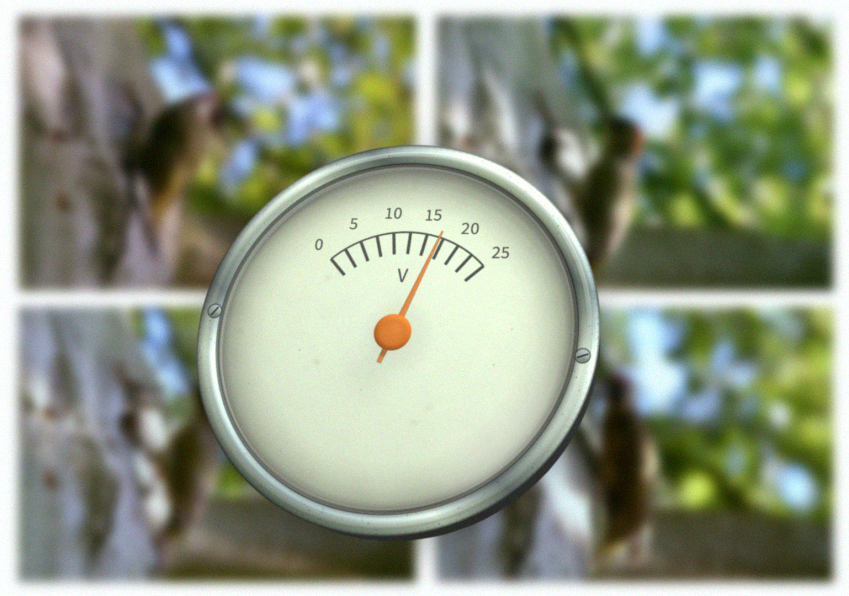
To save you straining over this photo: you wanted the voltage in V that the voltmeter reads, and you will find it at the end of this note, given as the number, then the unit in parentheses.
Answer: 17.5 (V)
